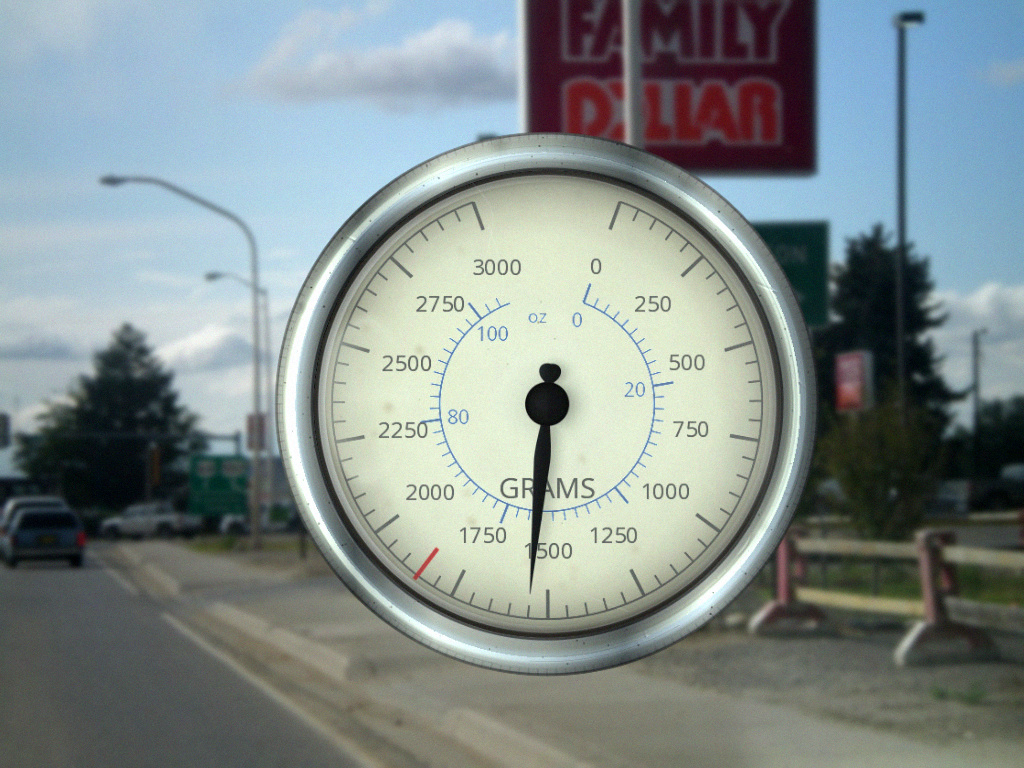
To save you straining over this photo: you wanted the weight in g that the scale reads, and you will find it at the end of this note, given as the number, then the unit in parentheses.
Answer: 1550 (g)
